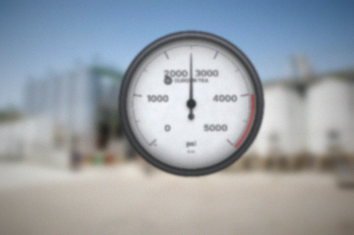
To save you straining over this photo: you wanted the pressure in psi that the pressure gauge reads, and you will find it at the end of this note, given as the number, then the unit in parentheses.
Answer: 2500 (psi)
